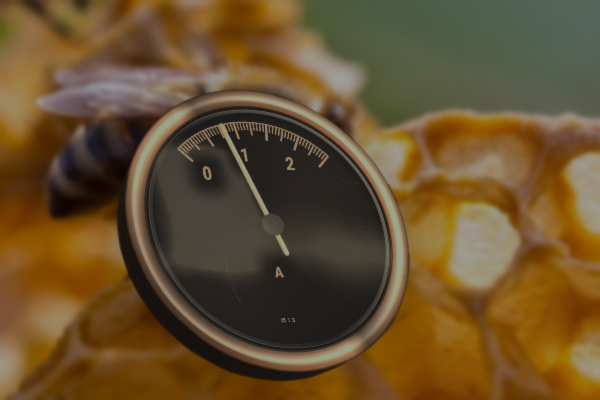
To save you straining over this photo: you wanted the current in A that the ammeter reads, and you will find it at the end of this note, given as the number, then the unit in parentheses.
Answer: 0.75 (A)
